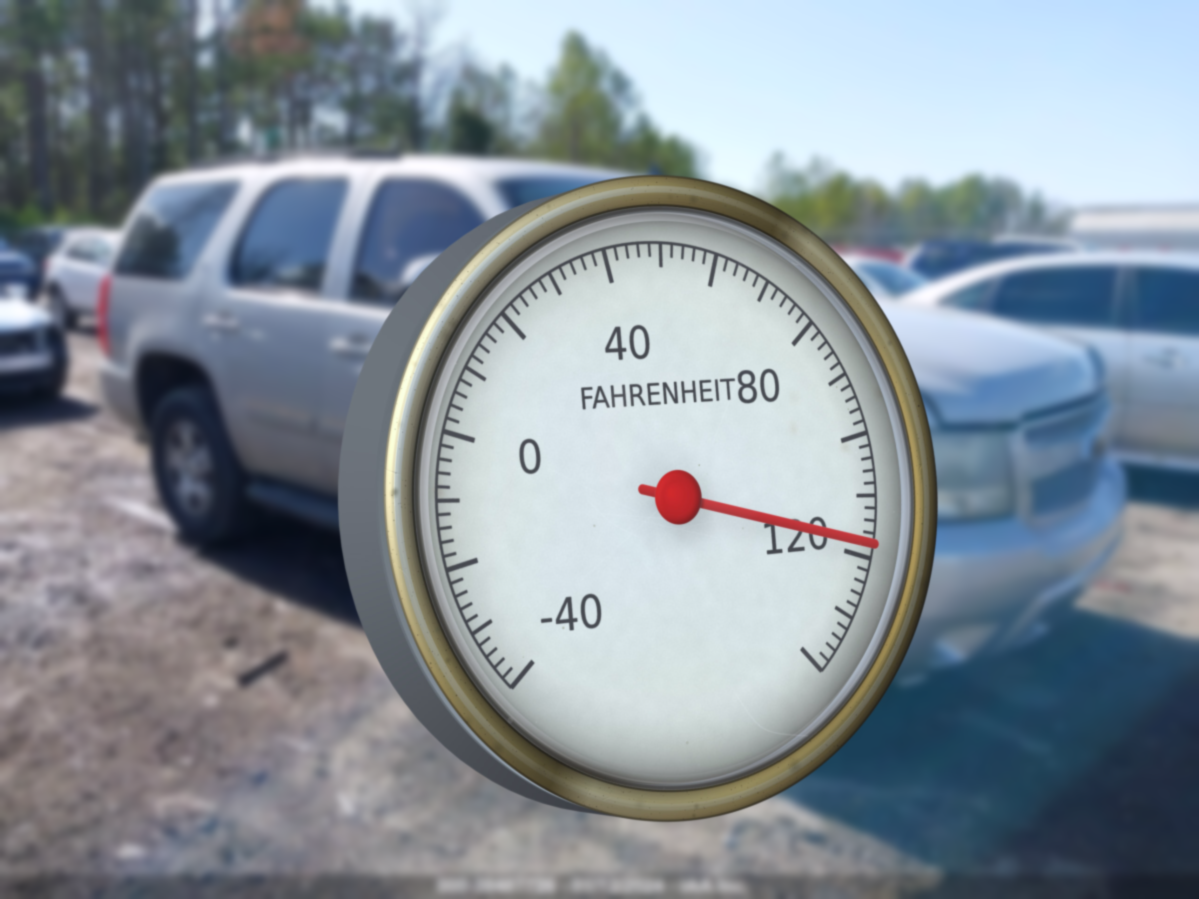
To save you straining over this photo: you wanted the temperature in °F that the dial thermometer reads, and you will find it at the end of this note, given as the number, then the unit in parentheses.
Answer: 118 (°F)
